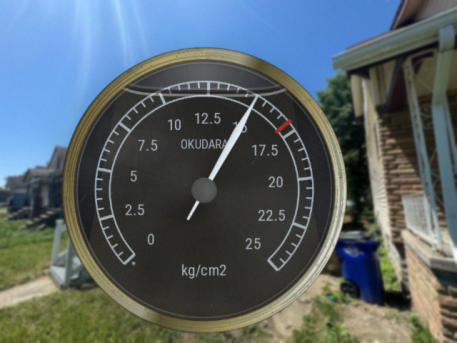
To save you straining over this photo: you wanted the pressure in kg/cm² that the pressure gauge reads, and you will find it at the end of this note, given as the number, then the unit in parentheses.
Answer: 15 (kg/cm²)
